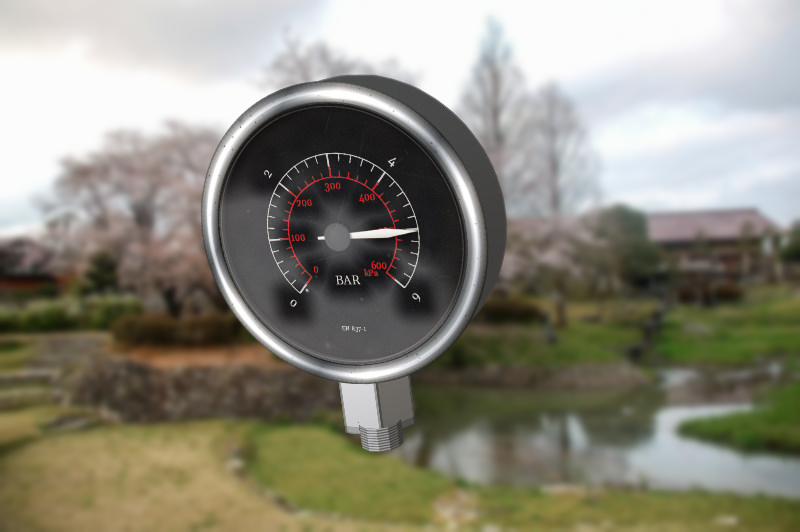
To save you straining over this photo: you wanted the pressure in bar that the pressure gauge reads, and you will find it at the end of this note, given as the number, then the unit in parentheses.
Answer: 5 (bar)
